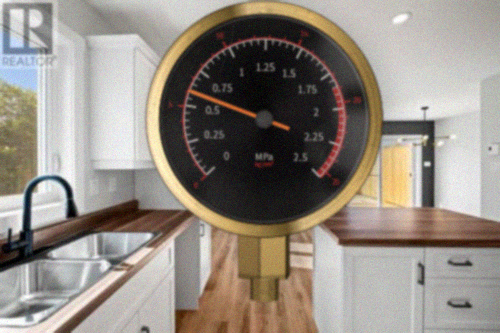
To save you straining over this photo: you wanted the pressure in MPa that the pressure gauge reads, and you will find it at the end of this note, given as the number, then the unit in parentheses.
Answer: 0.6 (MPa)
